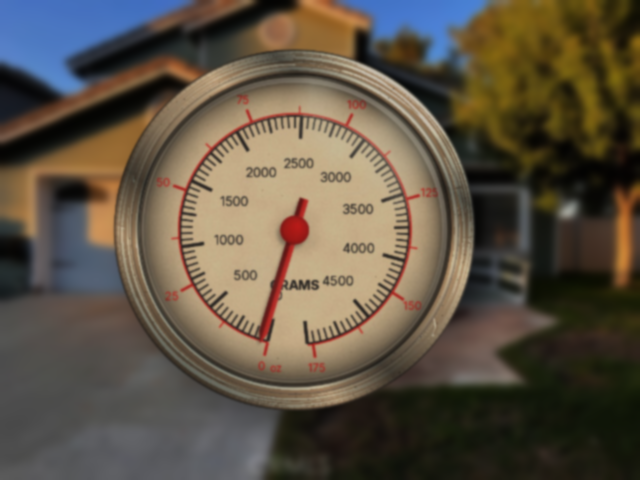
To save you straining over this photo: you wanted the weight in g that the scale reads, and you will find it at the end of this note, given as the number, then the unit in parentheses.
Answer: 50 (g)
